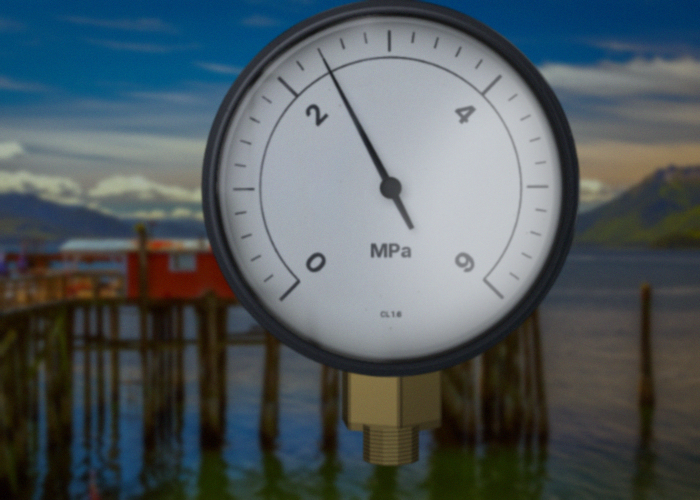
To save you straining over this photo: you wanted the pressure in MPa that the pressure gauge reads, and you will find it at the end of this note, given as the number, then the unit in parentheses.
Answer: 2.4 (MPa)
